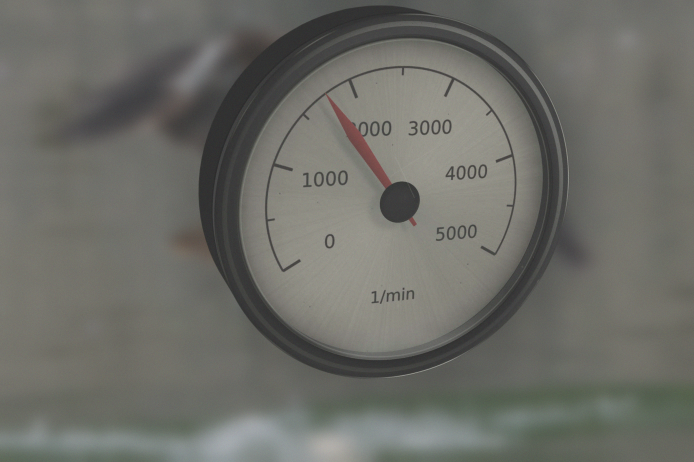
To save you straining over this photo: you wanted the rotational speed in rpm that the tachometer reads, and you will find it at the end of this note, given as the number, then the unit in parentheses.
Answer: 1750 (rpm)
